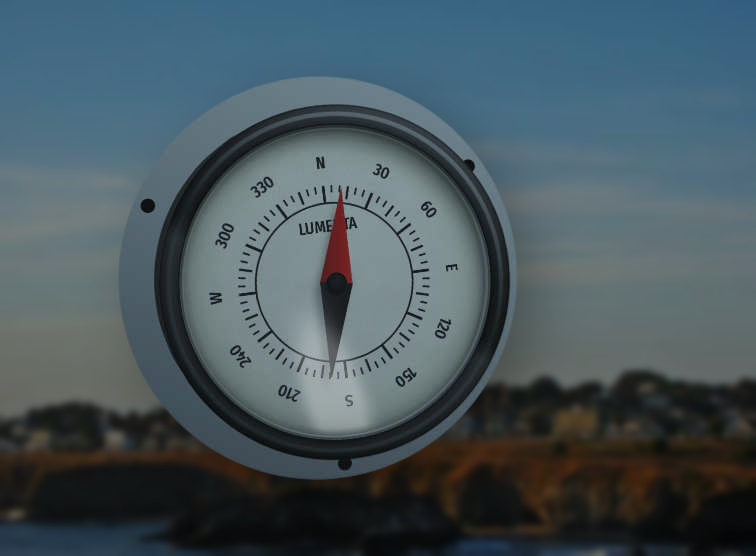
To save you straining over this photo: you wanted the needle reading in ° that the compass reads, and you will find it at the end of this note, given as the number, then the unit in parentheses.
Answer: 10 (°)
